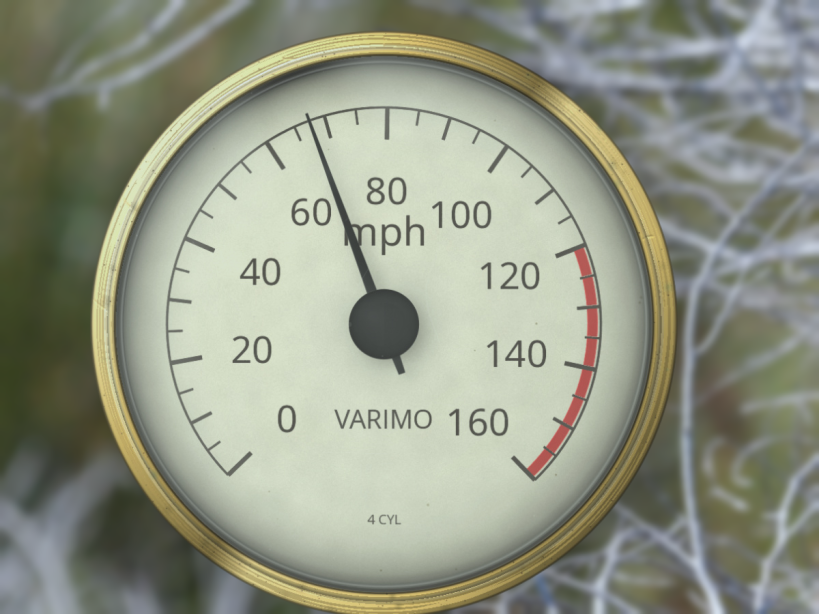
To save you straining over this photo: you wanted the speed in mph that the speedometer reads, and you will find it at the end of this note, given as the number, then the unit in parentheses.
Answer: 67.5 (mph)
